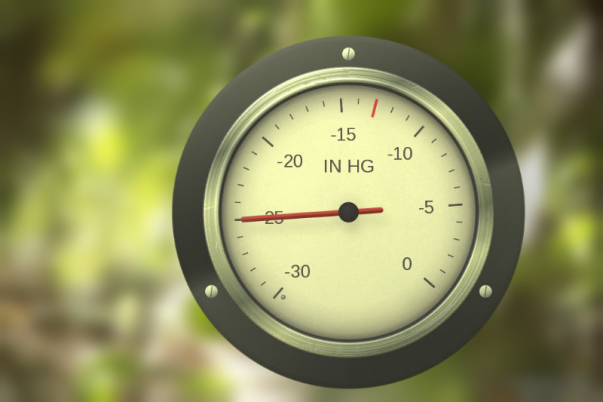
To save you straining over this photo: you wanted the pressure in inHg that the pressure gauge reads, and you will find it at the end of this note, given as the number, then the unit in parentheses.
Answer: -25 (inHg)
